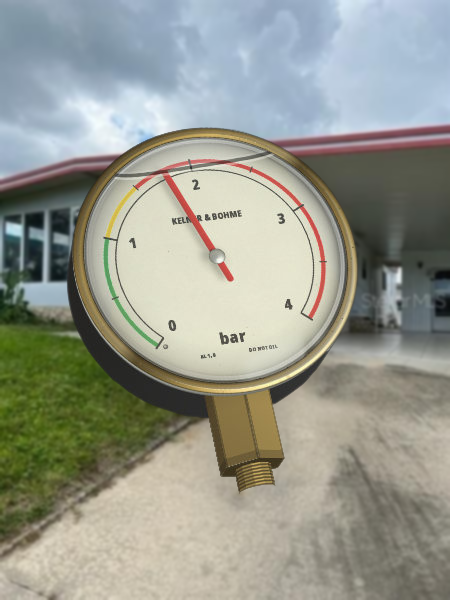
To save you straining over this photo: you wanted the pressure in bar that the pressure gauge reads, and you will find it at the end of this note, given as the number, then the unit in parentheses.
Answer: 1.75 (bar)
